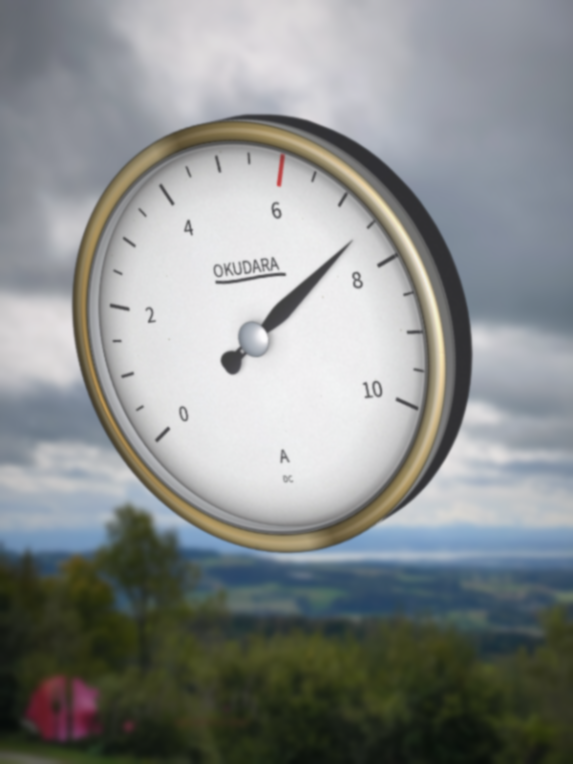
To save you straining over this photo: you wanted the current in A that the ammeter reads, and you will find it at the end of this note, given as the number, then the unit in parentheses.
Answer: 7.5 (A)
